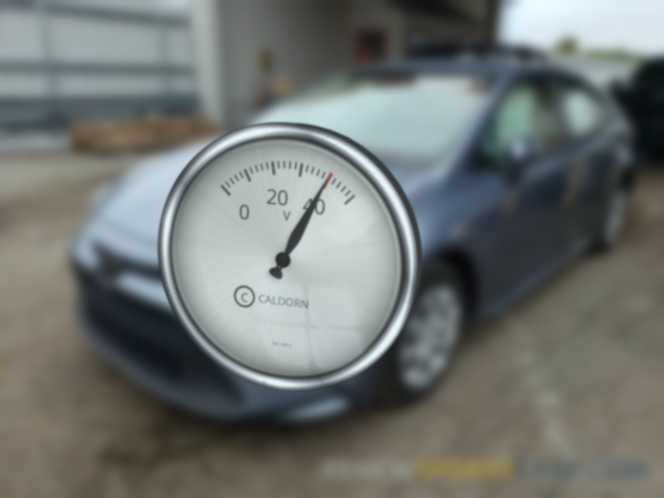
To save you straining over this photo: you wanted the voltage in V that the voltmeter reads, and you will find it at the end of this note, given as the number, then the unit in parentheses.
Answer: 40 (V)
